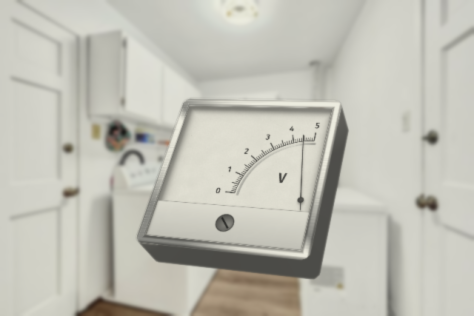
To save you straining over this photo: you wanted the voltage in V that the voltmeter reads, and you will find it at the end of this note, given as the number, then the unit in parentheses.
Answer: 4.5 (V)
